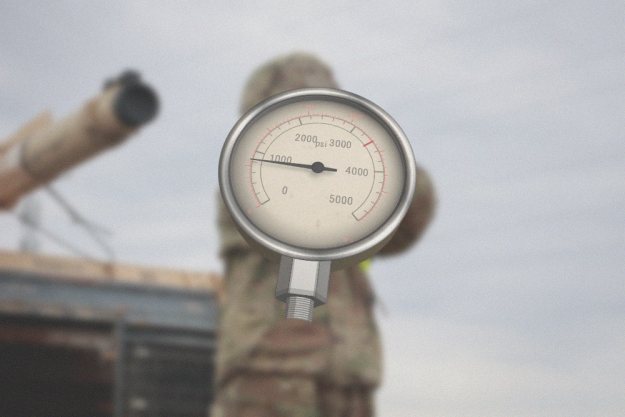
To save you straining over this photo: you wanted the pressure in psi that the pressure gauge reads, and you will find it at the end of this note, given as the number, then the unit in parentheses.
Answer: 800 (psi)
